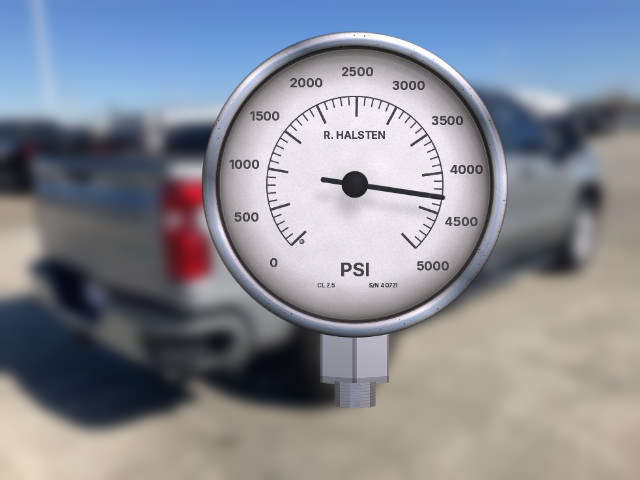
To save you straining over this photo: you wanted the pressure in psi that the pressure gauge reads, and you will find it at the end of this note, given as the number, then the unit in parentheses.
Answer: 4300 (psi)
